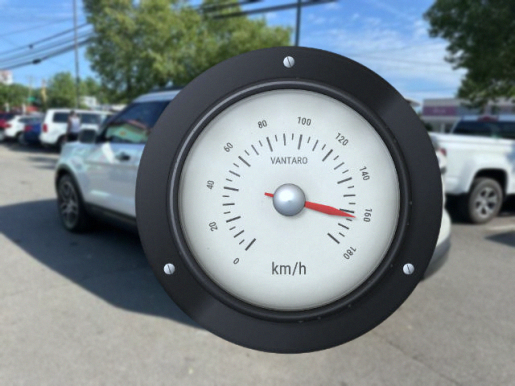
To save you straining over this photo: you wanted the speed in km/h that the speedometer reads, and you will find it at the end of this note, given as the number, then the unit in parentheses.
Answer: 162.5 (km/h)
